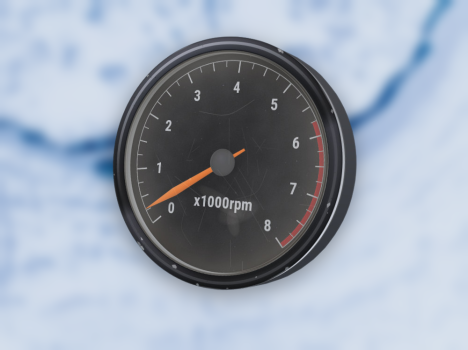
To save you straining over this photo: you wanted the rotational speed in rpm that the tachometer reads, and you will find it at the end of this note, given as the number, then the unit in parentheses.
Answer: 250 (rpm)
